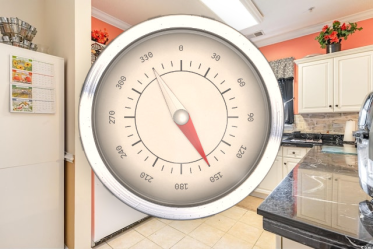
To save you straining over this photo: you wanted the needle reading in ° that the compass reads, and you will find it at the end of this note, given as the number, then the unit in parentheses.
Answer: 150 (°)
